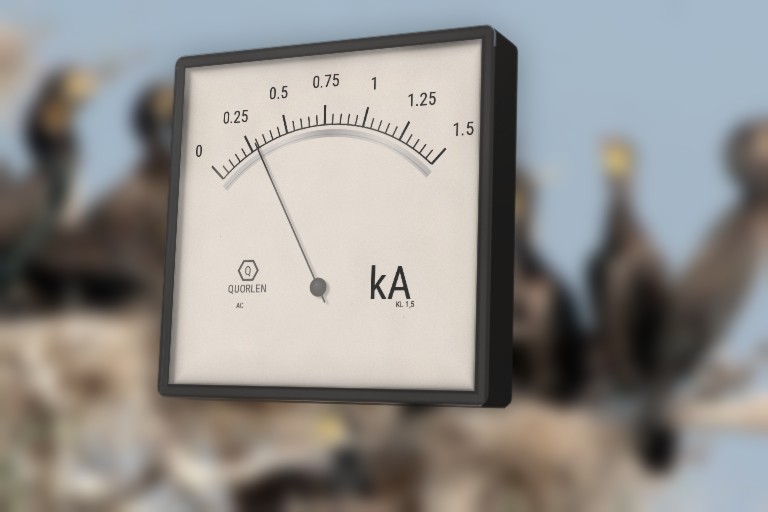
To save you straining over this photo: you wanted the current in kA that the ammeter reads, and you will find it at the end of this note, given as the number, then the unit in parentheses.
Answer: 0.3 (kA)
